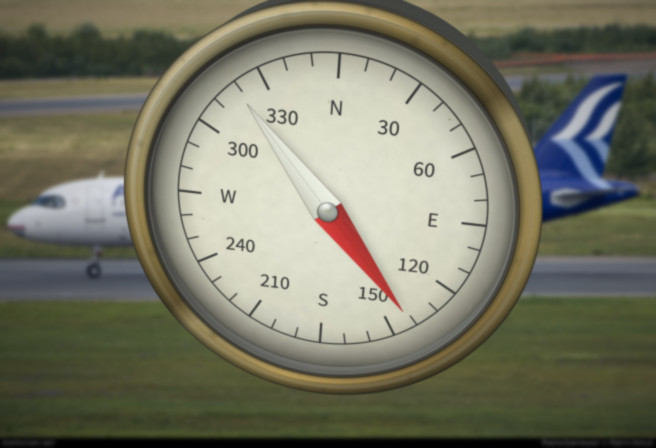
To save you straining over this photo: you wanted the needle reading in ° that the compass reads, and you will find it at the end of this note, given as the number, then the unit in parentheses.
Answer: 140 (°)
